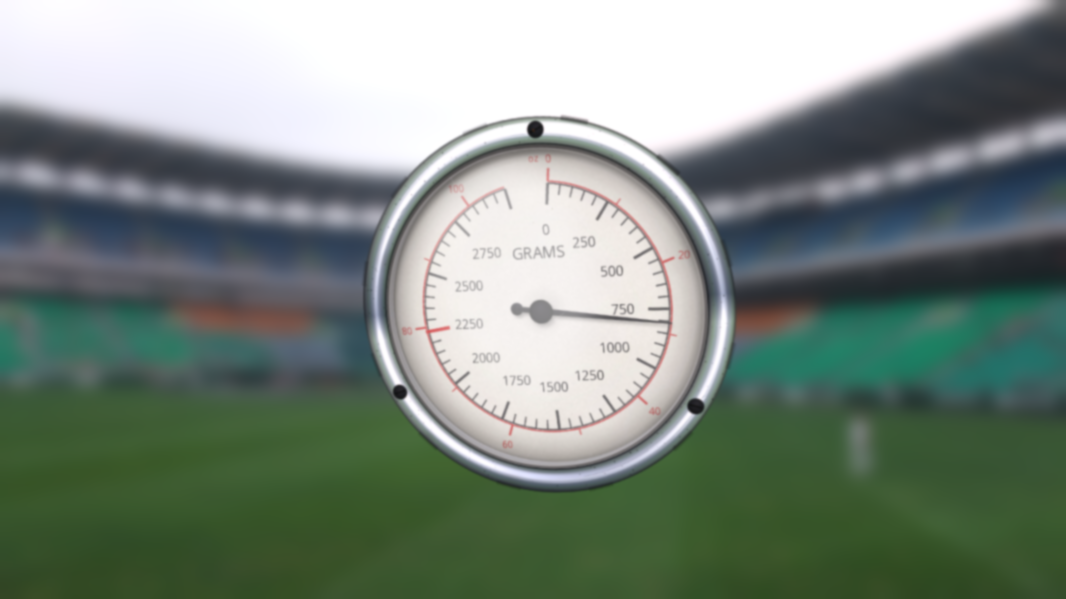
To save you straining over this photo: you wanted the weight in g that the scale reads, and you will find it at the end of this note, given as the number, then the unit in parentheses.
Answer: 800 (g)
